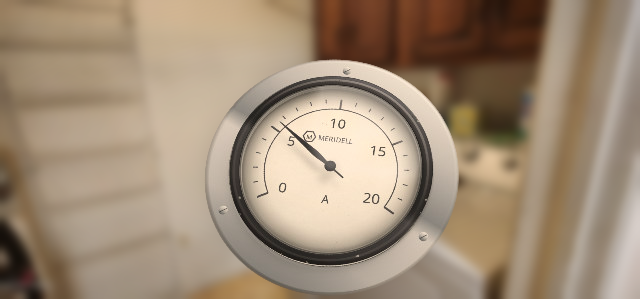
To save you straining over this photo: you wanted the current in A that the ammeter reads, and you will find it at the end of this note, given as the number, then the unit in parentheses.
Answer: 5.5 (A)
